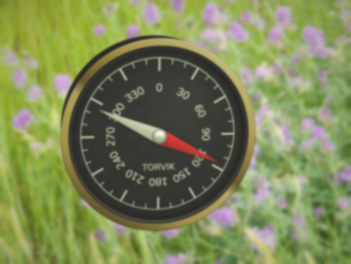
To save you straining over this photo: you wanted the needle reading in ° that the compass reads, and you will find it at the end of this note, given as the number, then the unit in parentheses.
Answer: 115 (°)
